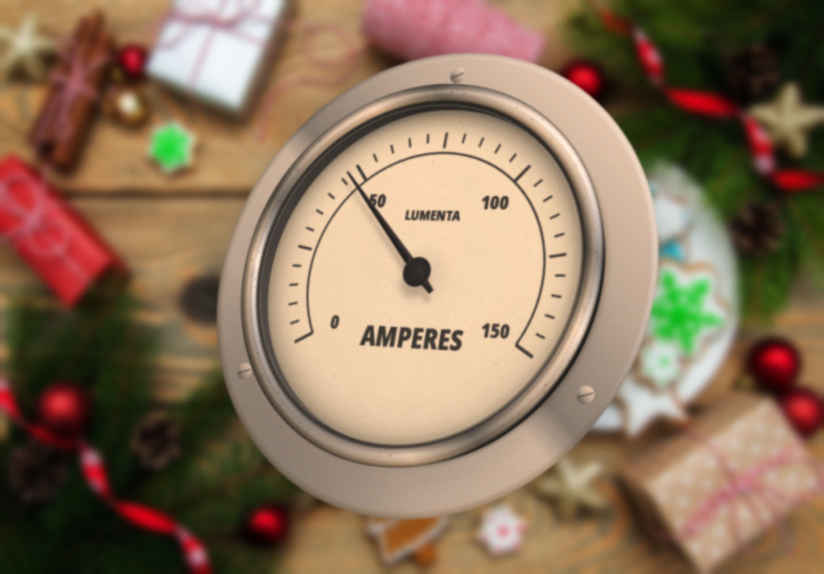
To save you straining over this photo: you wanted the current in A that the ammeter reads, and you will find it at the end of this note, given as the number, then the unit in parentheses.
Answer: 47.5 (A)
